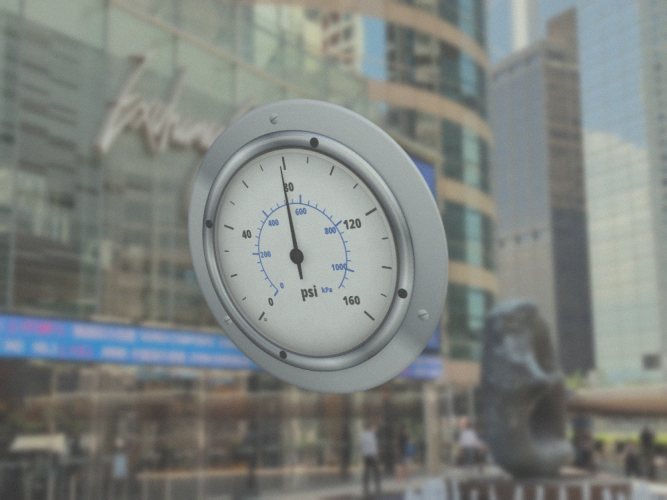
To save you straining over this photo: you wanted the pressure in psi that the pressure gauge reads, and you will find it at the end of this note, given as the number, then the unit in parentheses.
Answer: 80 (psi)
